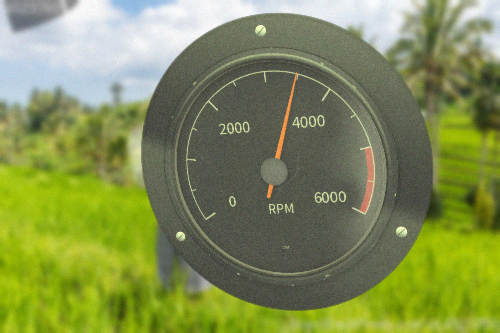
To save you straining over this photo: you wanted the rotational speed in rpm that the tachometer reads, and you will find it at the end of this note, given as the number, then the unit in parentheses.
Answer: 3500 (rpm)
